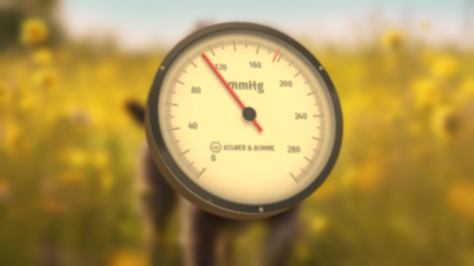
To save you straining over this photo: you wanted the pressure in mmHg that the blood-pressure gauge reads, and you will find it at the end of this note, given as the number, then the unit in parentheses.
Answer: 110 (mmHg)
